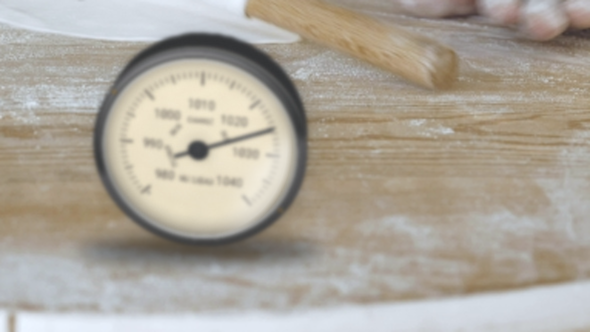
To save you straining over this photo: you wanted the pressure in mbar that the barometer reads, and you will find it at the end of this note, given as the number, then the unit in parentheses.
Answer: 1025 (mbar)
